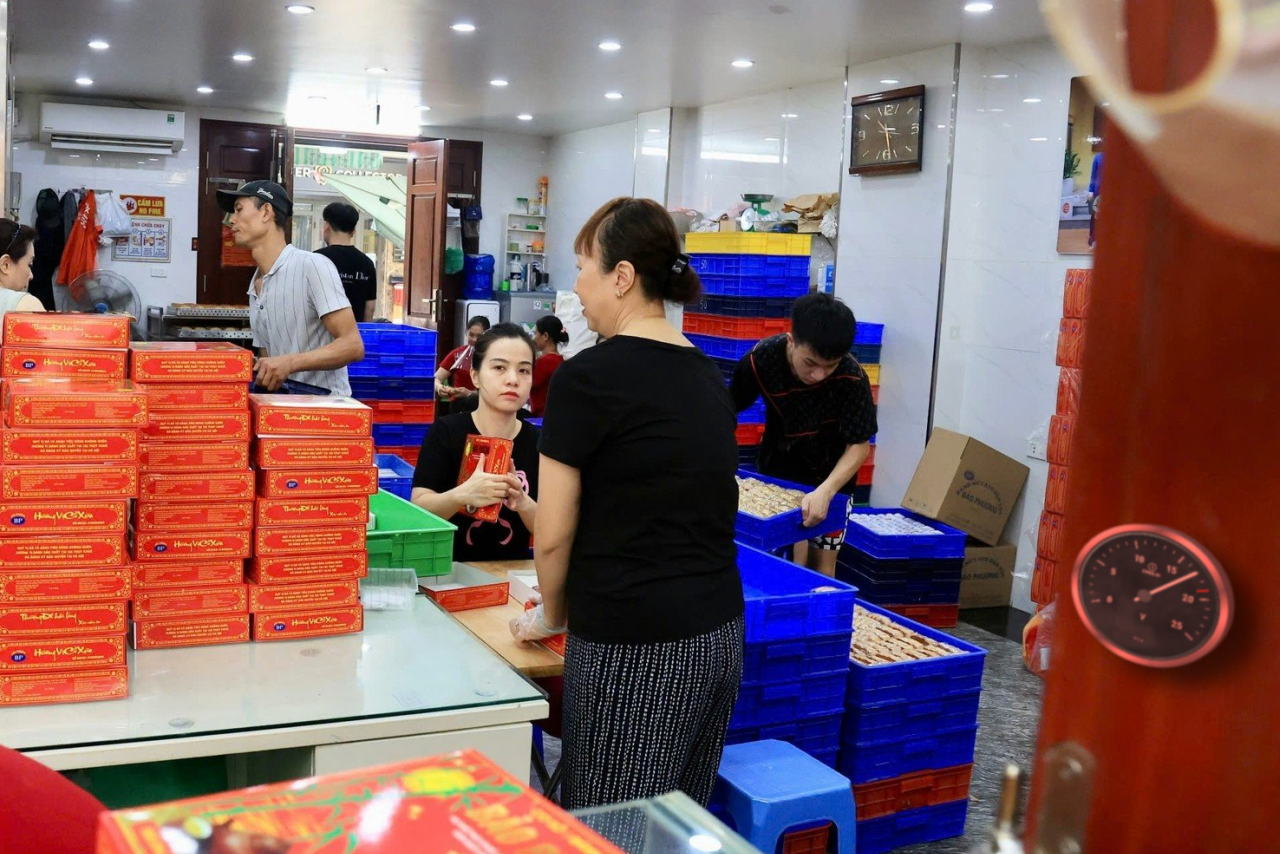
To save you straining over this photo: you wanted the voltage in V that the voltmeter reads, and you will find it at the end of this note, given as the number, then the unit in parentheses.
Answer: 17 (V)
